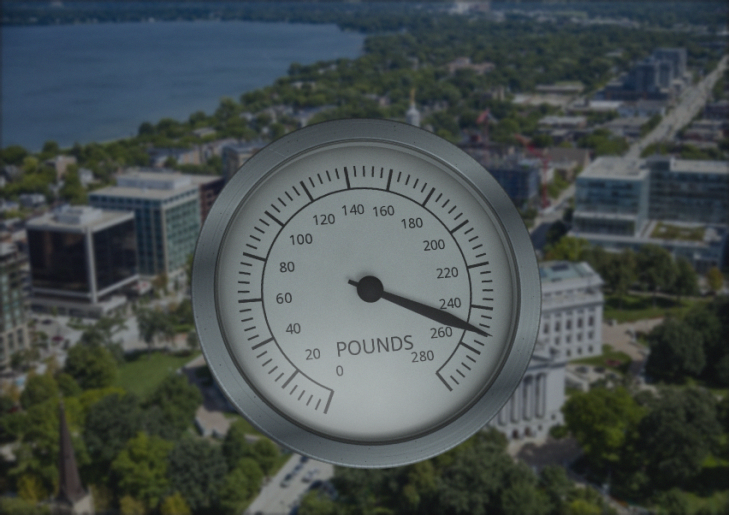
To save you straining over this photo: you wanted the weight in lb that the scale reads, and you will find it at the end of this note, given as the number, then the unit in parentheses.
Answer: 252 (lb)
